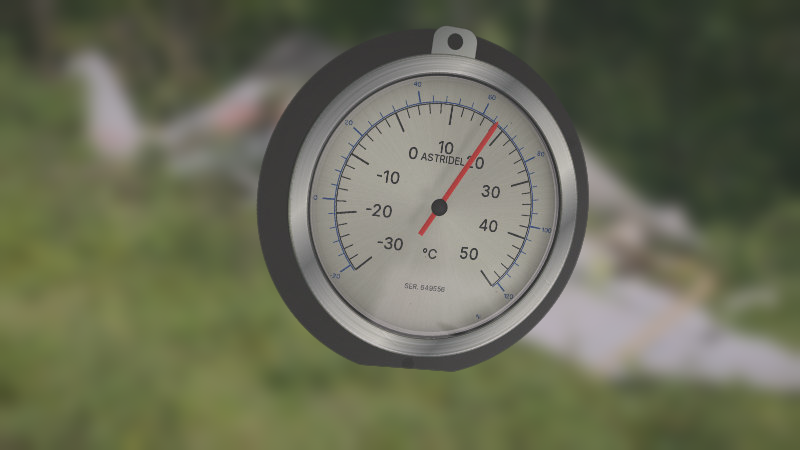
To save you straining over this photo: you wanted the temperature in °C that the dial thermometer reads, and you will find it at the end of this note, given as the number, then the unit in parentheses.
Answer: 18 (°C)
